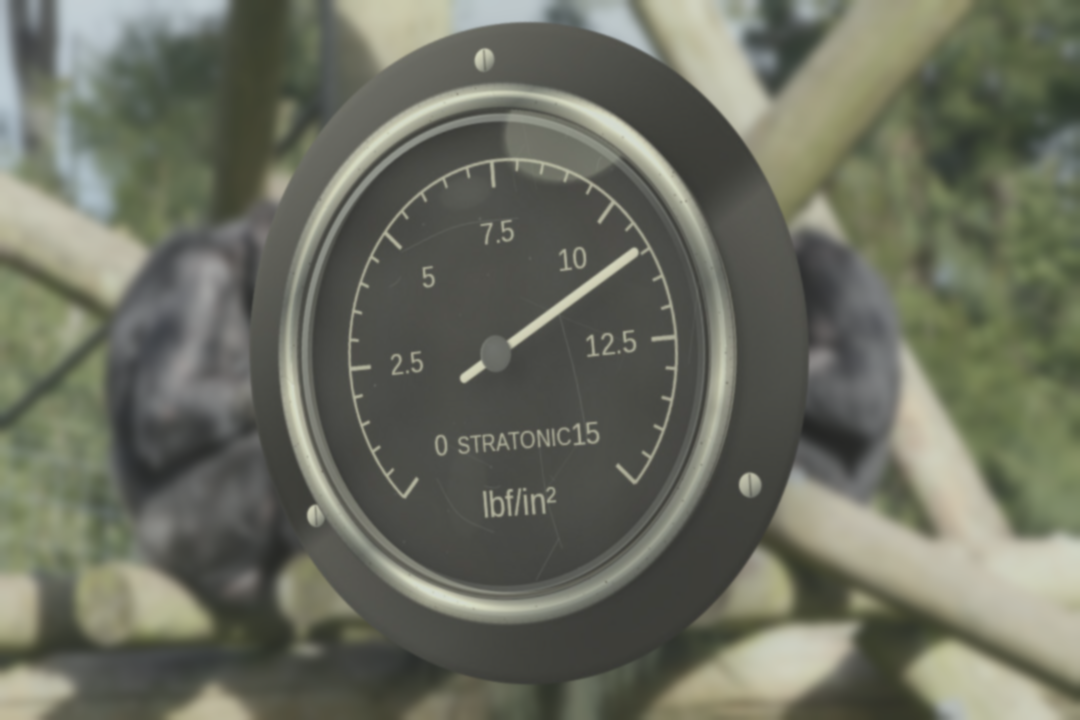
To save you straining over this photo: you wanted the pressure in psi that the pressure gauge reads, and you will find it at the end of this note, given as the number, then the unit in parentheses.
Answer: 11 (psi)
